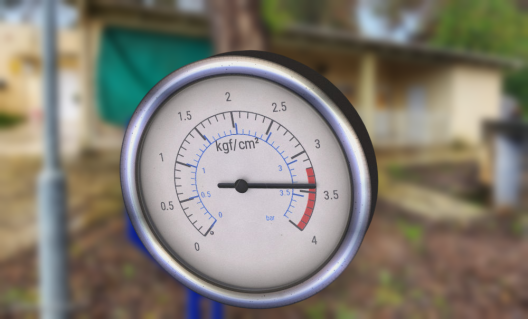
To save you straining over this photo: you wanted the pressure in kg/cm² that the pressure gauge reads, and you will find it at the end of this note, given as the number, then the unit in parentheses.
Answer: 3.4 (kg/cm²)
